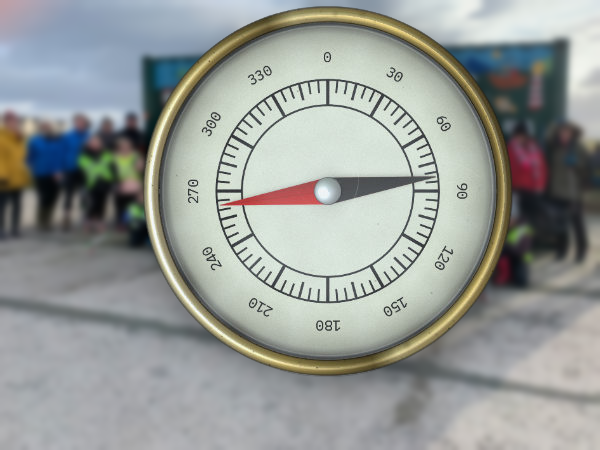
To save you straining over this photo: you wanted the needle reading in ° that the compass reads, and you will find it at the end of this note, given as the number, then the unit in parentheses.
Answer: 262.5 (°)
